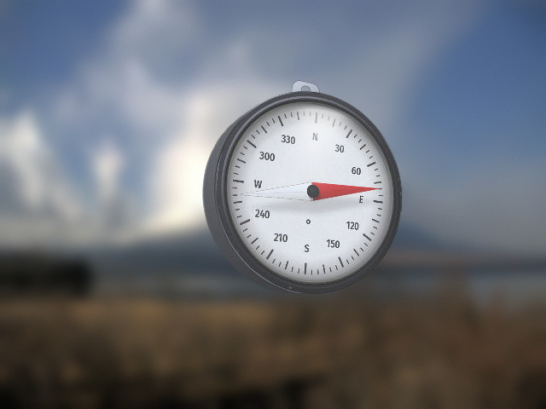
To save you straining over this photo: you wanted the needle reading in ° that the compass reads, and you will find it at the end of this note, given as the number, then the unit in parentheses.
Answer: 80 (°)
